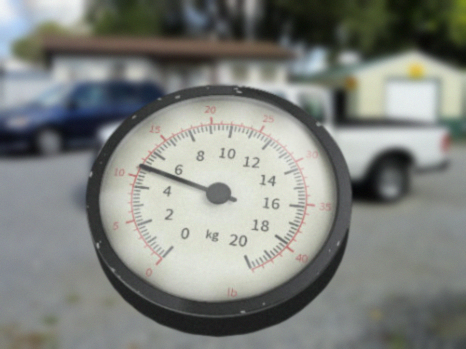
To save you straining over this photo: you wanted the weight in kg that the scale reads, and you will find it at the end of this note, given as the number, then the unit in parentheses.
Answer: 5 (kg)
